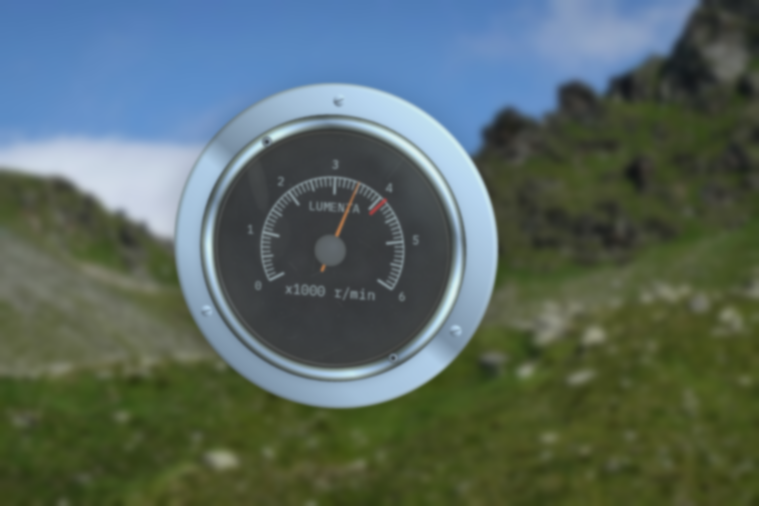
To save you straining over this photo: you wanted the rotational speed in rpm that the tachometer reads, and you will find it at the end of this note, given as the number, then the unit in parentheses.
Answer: 3500 (rpm)
